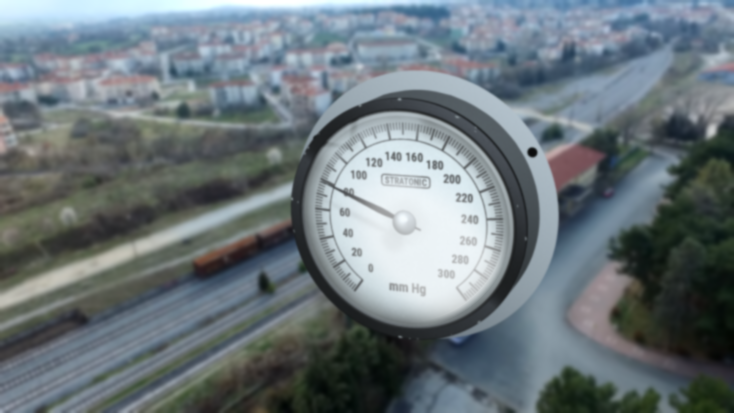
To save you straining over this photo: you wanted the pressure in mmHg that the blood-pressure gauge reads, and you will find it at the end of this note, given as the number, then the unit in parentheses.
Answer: 80 (mmHg)
